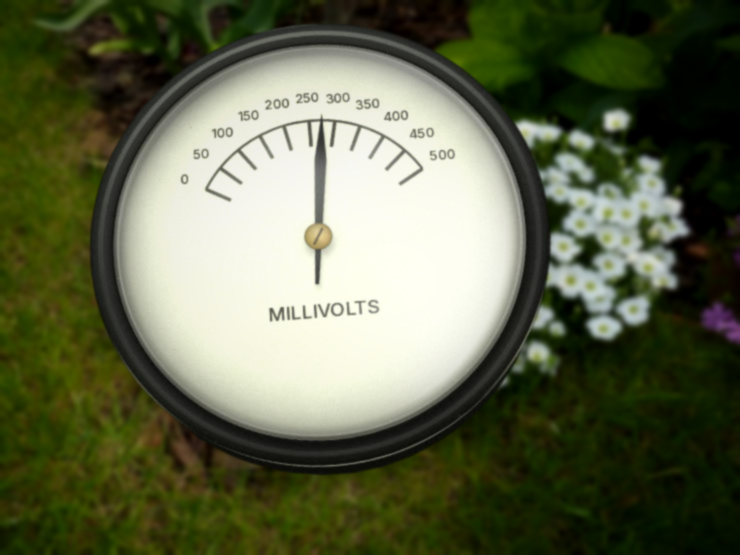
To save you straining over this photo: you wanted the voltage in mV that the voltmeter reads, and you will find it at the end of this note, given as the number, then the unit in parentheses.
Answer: 275 (mV)
